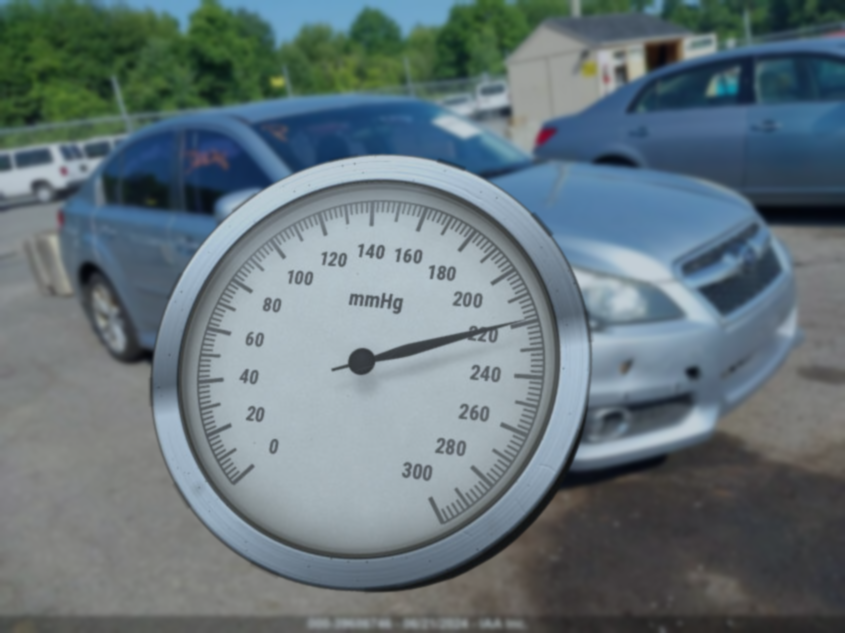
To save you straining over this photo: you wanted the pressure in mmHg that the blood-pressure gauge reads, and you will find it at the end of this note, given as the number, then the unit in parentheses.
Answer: 220 (mmHg)
